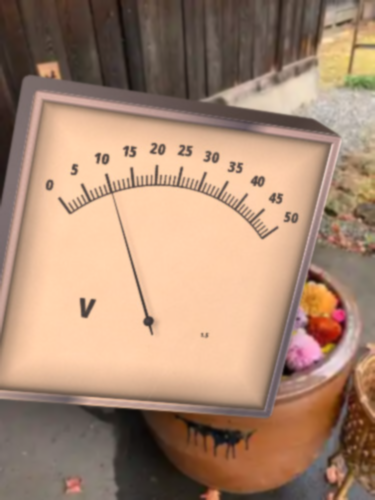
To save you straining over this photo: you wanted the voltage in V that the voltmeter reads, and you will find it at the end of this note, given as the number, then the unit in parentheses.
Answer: 10 (V)
